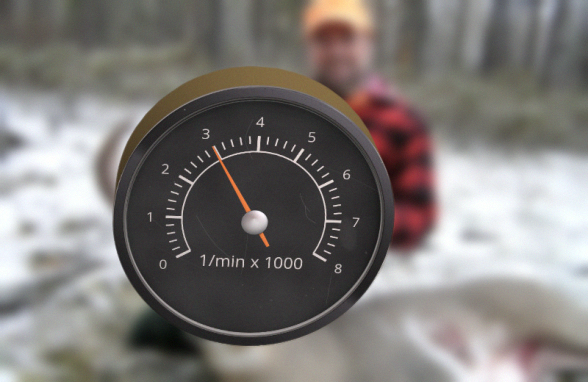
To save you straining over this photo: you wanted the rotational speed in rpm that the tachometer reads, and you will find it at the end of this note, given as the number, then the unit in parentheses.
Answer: 3000 (rpm)
